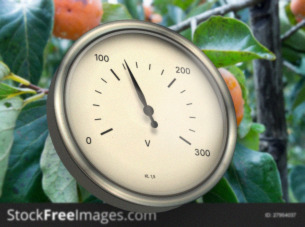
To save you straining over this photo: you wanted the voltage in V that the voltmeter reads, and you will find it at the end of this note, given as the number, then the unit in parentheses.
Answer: 120 (V)
